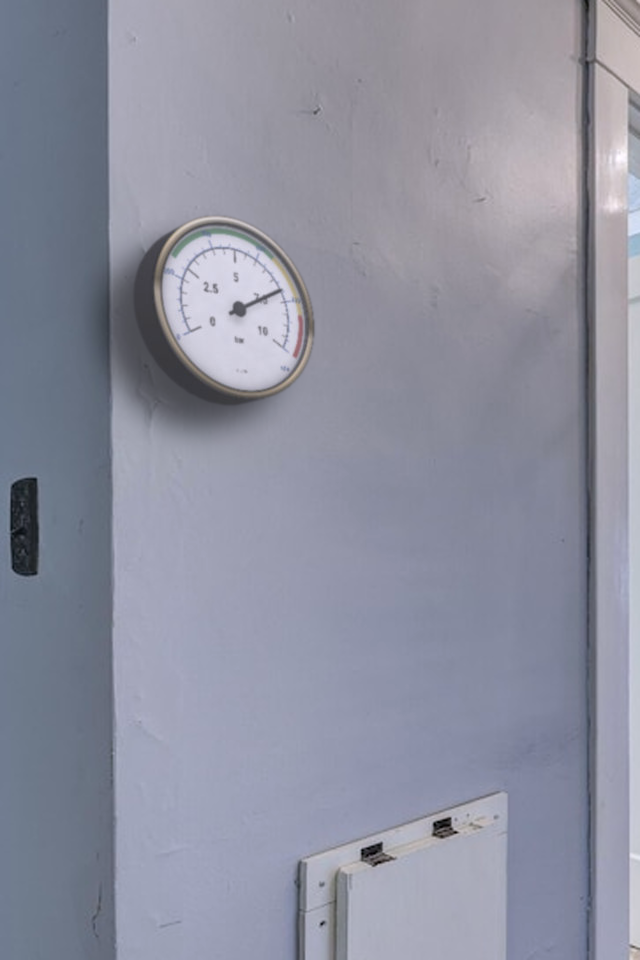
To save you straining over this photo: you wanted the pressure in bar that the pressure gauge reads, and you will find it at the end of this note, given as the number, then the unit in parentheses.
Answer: 7.5 (bar)
